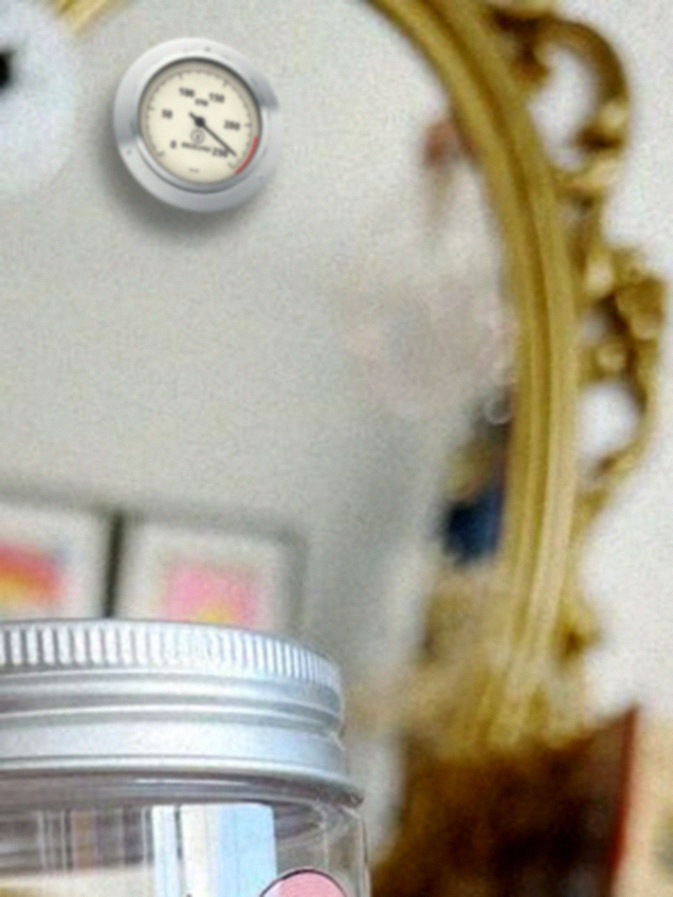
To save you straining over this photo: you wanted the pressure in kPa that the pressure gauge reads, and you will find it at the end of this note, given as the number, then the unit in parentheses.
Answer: 240 (kPa)
